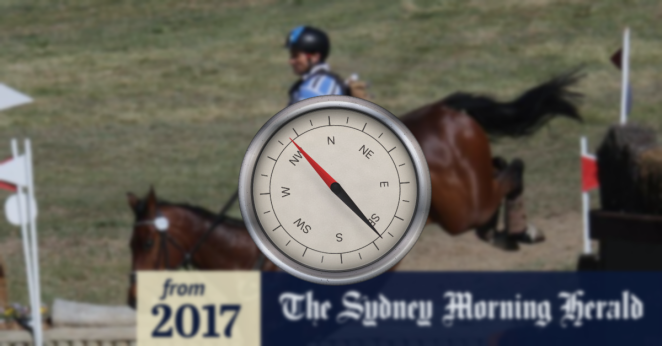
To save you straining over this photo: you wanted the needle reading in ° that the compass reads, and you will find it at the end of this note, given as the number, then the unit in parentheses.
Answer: 322.5 (°)
